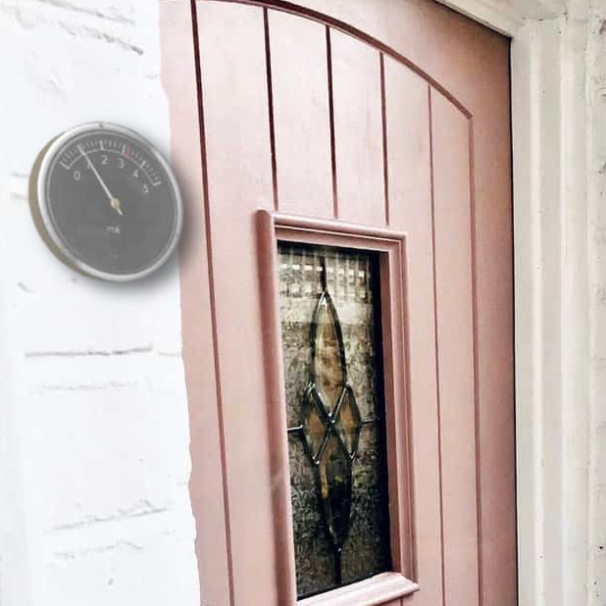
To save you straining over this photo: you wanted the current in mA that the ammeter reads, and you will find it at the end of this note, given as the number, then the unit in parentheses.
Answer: 1 (mA)
